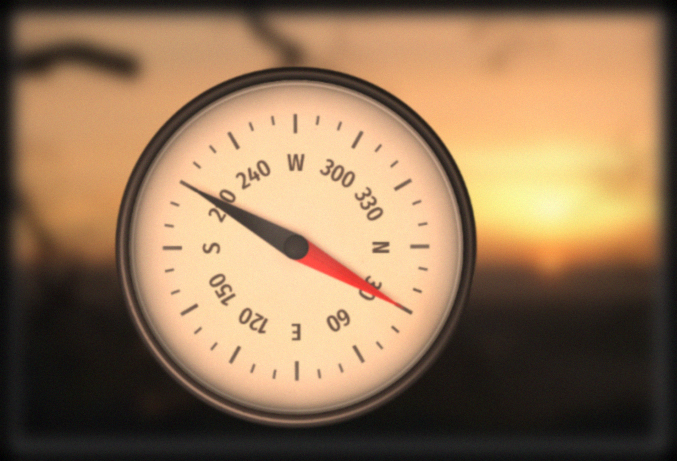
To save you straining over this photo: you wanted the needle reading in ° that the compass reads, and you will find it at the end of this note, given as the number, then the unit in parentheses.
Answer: 30 (°)
